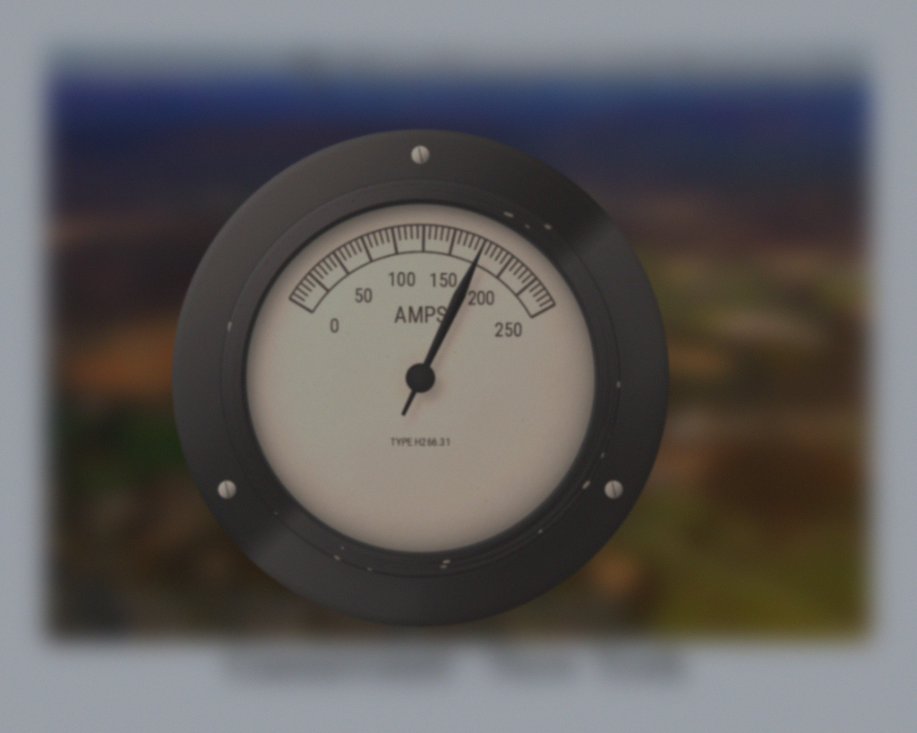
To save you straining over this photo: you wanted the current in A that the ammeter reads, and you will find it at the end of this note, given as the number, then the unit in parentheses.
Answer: 175 (A)
